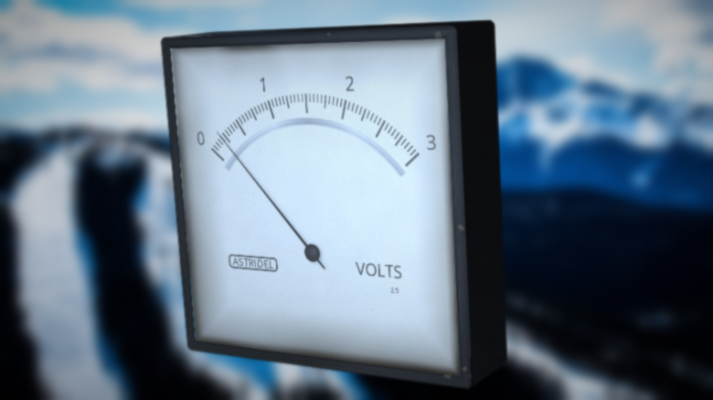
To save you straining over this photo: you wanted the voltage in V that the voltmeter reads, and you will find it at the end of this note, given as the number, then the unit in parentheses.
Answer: 0.25 (V)
